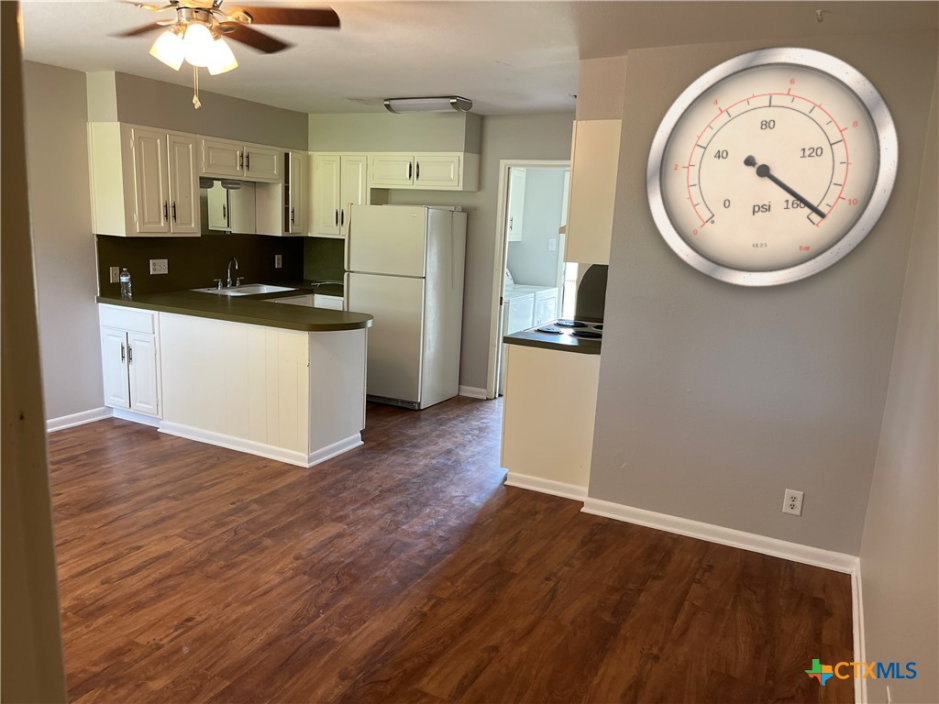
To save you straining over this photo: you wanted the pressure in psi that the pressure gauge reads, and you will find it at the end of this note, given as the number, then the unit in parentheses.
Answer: 155 (psi)
